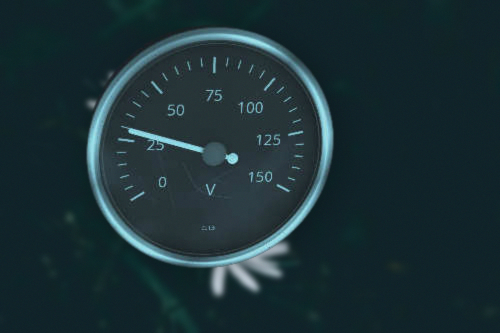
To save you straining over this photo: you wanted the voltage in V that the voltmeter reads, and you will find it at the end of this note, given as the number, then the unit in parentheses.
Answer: 30 (V)
